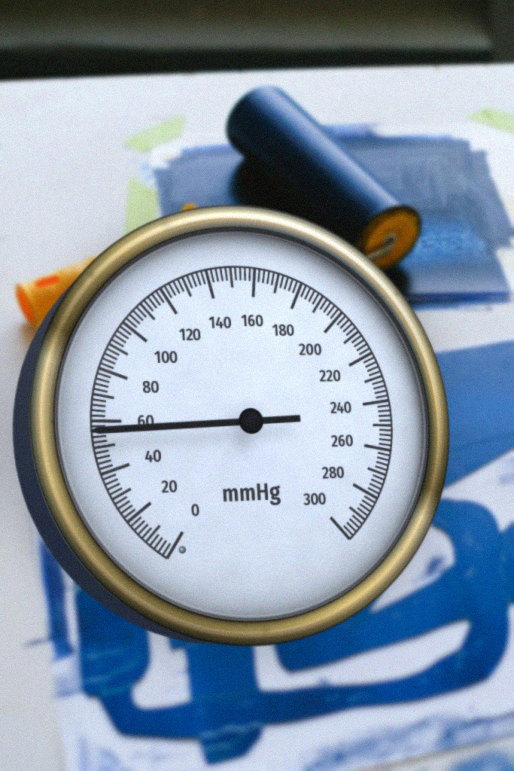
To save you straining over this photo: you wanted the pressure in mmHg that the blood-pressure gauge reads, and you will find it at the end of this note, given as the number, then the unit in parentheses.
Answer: 56 (mmHg)
